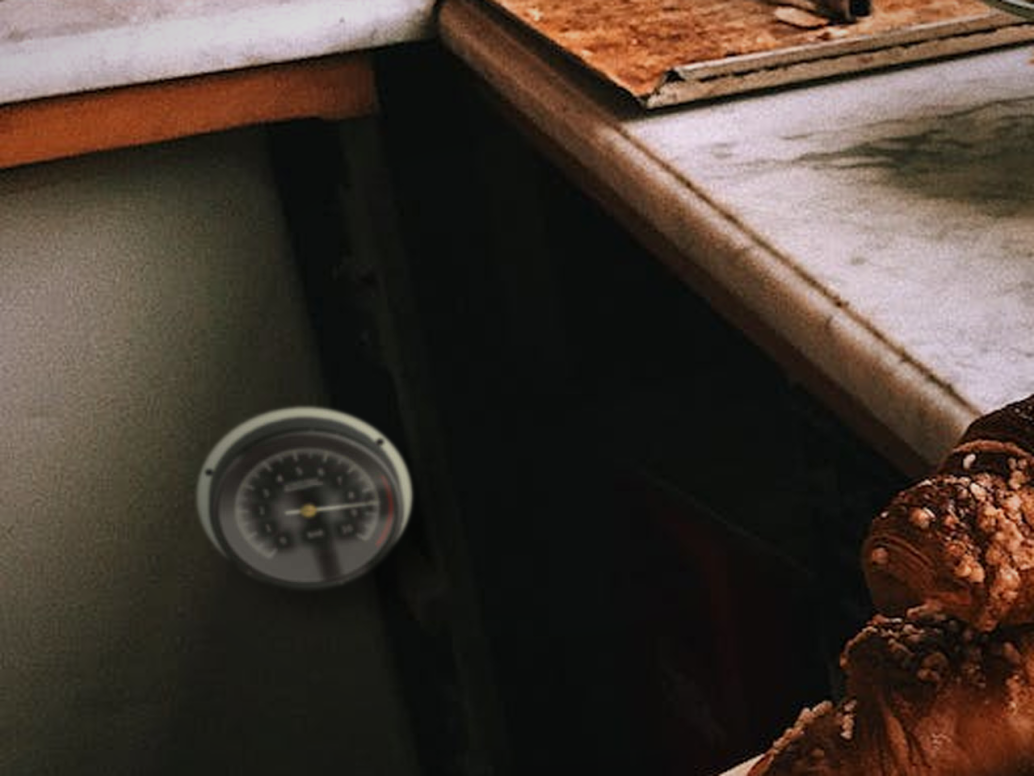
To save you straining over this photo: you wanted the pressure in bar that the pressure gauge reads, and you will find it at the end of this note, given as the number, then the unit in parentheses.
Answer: 8.5 (bar)
